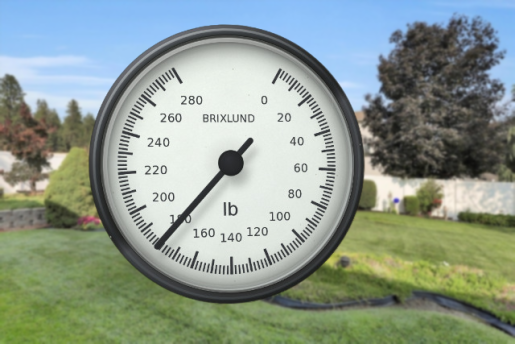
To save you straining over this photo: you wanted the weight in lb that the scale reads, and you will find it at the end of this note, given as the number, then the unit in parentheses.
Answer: 180 (lb)
